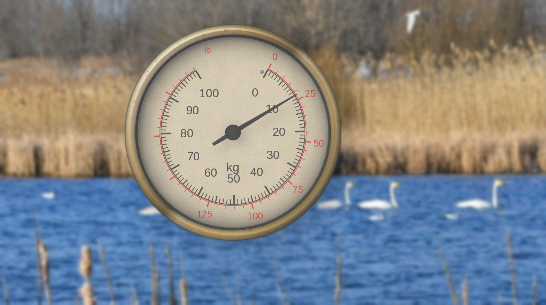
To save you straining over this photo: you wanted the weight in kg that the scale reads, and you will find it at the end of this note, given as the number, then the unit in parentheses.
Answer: 10 (kg)
